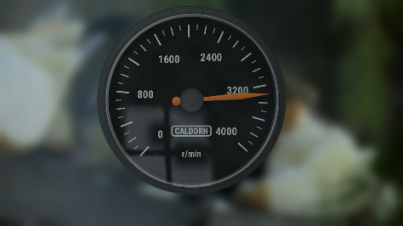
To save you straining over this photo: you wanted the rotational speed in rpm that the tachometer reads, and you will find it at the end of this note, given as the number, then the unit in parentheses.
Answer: 3300 (rpm)
